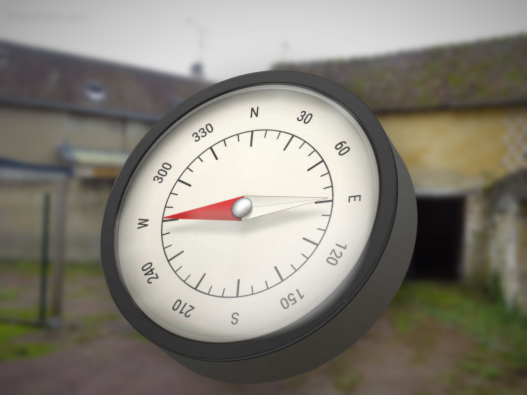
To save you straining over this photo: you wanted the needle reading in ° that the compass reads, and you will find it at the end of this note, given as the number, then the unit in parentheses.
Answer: 270 (°)
